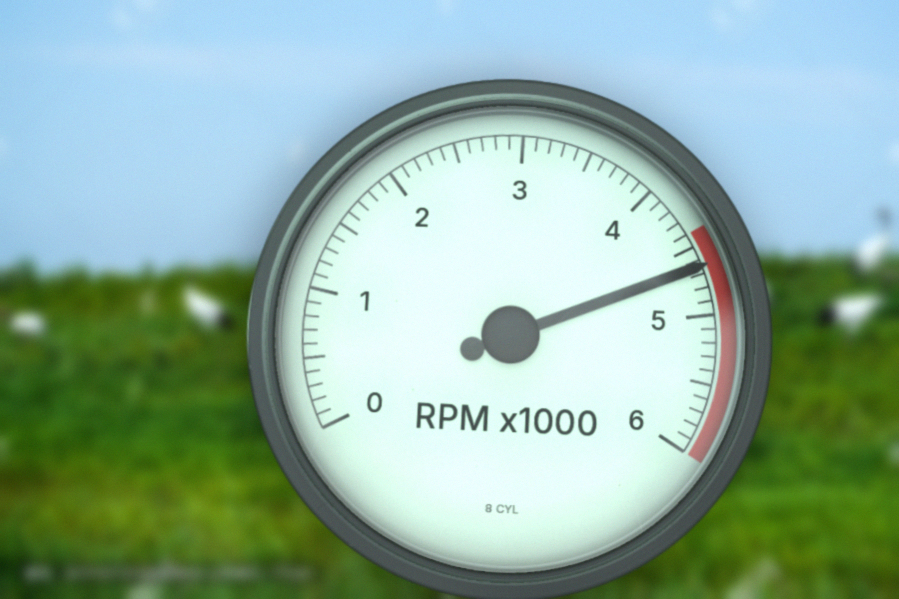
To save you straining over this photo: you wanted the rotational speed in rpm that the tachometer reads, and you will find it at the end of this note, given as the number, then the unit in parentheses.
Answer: 4650 (rpm)
